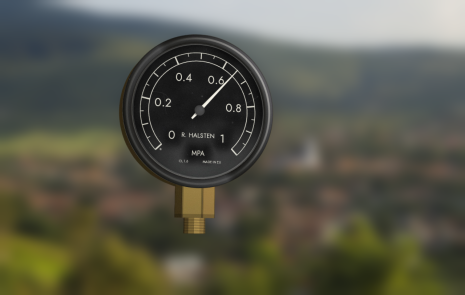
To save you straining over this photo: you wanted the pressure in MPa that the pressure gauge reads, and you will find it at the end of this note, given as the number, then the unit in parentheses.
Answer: 0.65 (MPa)
